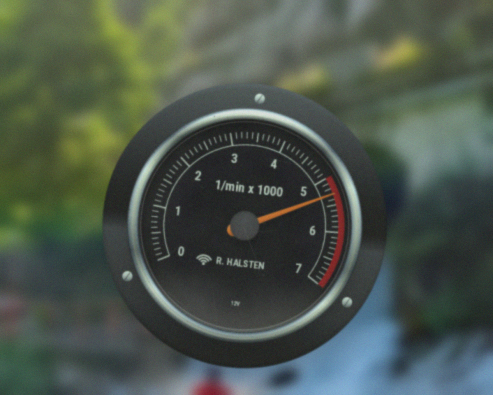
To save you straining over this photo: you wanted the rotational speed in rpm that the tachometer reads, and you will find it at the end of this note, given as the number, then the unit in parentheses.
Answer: 5300 (rpm)
